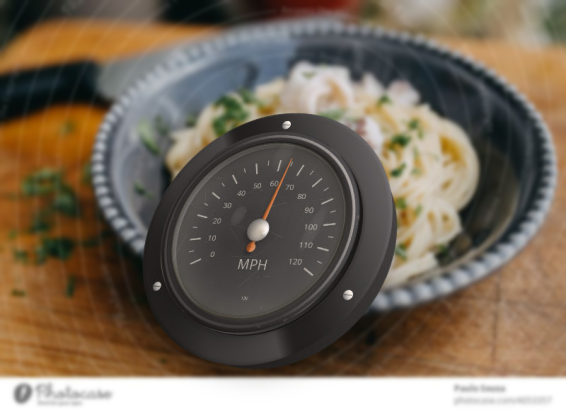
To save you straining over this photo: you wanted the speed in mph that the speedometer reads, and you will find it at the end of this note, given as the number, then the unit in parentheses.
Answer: 65 (mph)
